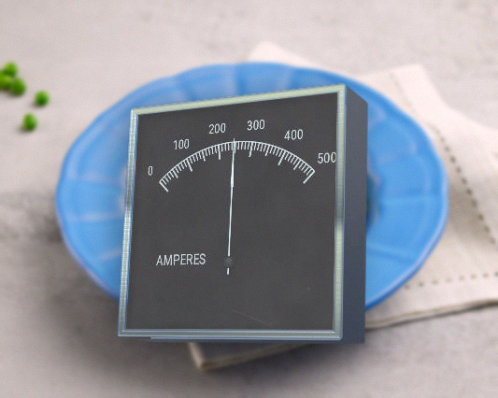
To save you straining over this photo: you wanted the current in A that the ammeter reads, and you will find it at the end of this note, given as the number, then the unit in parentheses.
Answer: 250 (A)
